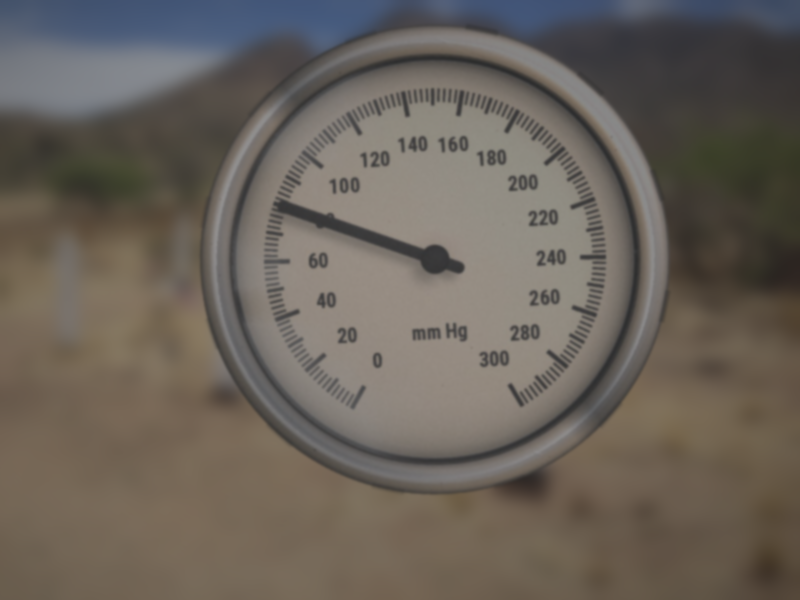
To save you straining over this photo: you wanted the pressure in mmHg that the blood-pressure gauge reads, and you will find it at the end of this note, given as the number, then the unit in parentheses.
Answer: 80 (mmHg)
